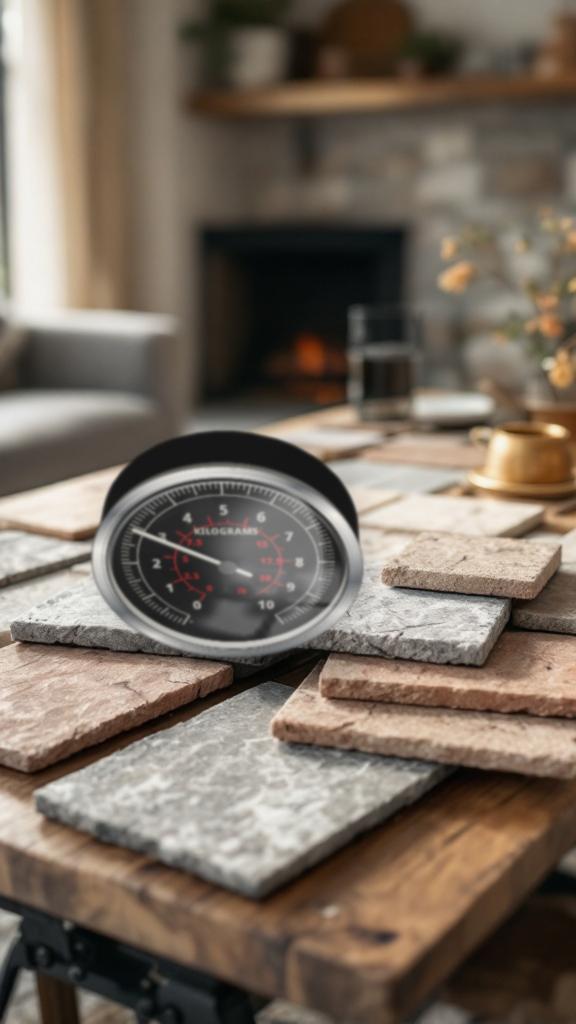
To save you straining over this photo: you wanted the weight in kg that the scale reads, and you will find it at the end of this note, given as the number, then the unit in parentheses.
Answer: 3 (kg)
